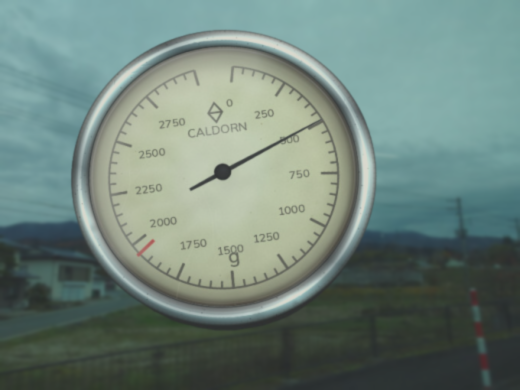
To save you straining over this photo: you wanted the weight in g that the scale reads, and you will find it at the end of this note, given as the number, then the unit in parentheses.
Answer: 500 (g)
